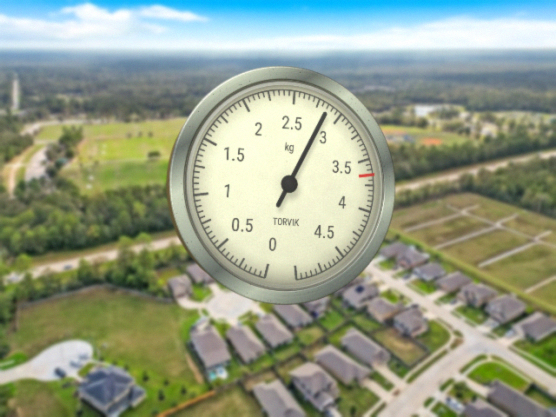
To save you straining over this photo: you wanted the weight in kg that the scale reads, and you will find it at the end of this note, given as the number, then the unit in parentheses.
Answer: 2.85 (kg)
